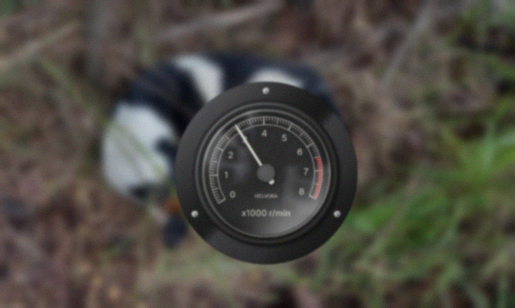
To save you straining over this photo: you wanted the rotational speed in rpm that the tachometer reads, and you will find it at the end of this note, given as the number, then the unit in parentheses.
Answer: 3000 (rpm)
